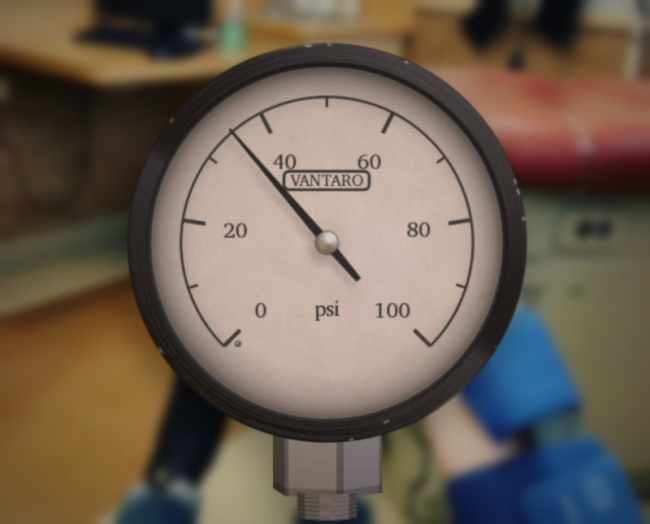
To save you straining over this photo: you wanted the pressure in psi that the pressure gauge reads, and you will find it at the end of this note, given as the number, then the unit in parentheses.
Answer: 35 (psi)
